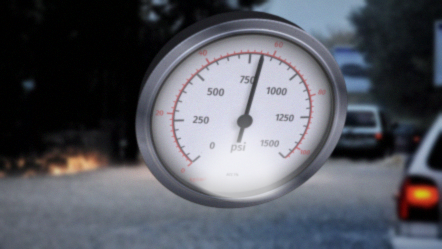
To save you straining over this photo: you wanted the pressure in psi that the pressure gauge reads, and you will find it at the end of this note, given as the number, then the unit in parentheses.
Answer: 800 (psi)
